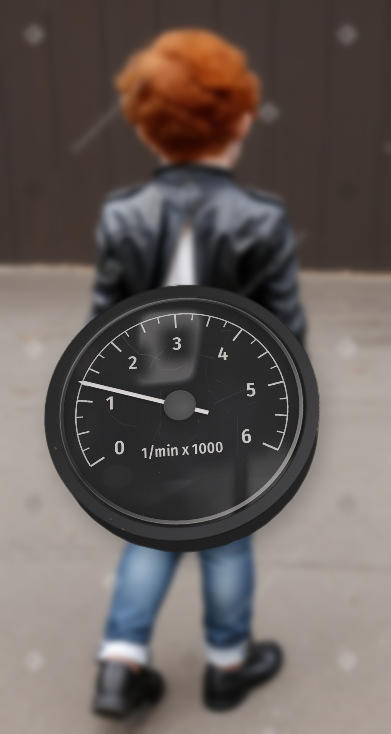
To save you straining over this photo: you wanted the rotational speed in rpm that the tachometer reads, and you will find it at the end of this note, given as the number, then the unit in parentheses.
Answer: 1250 (rpm)
